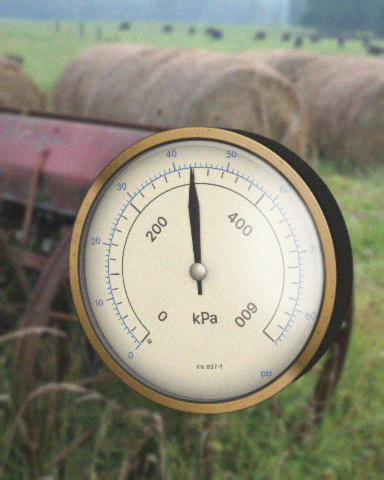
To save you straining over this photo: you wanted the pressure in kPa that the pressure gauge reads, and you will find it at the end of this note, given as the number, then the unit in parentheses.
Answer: 300 (kPa)
